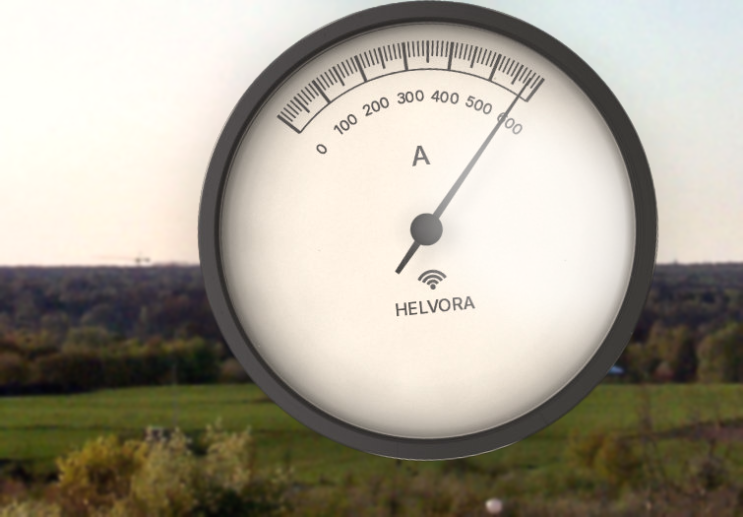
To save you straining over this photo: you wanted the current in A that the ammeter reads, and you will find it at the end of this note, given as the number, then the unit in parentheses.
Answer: 580 (A)
